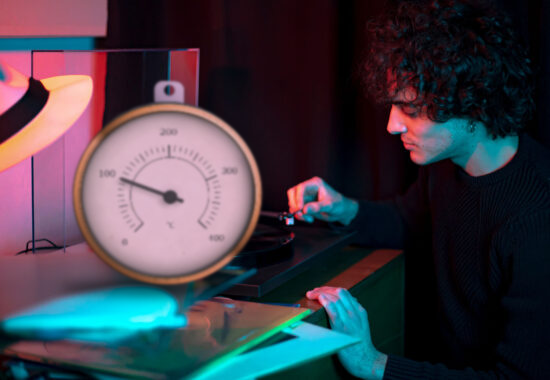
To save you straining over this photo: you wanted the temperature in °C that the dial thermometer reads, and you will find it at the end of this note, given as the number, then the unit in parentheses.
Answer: 100 (°C)
